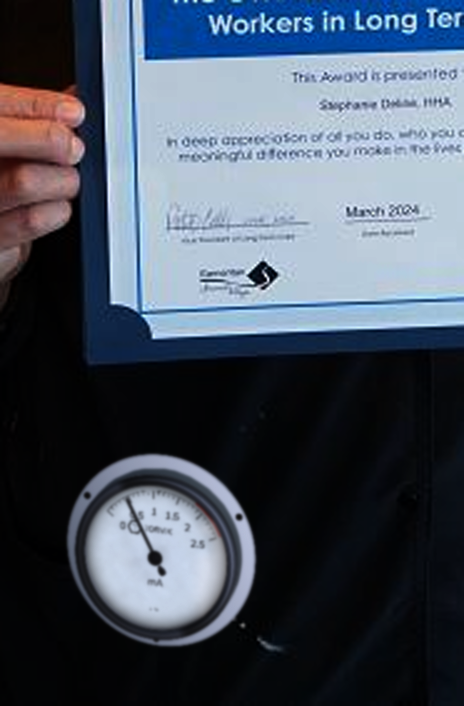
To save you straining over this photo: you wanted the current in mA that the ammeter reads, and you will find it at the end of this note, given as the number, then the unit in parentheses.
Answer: 0.5 (mA)
